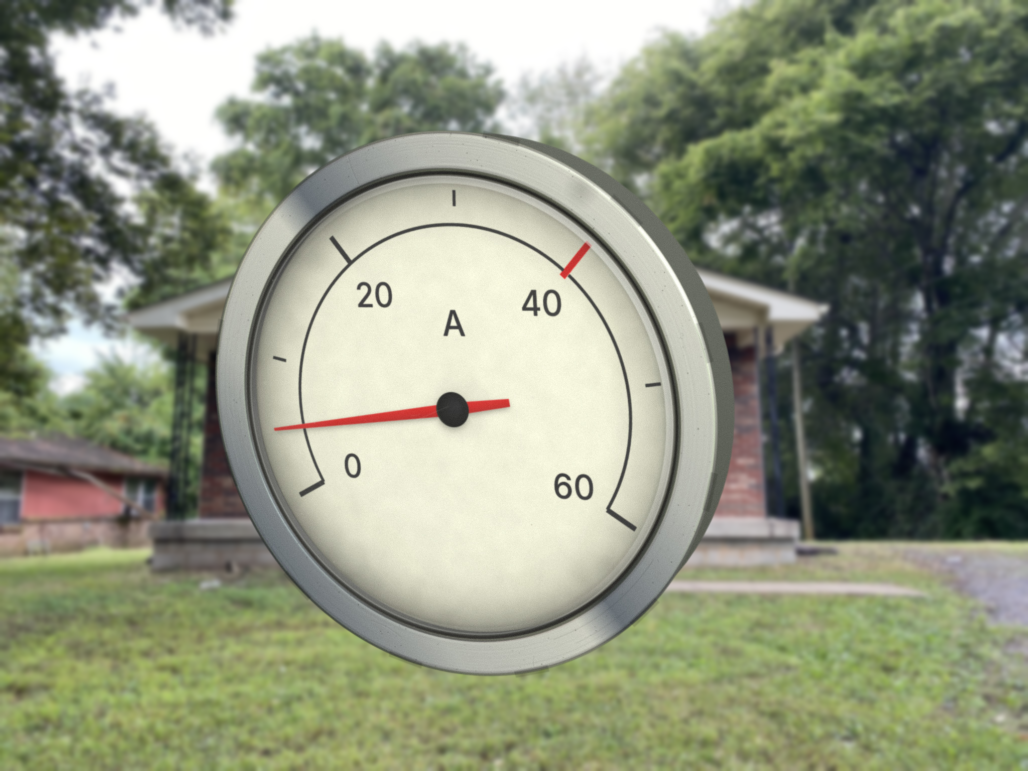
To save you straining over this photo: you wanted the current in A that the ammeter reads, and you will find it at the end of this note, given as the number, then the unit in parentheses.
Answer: 5 (A)
